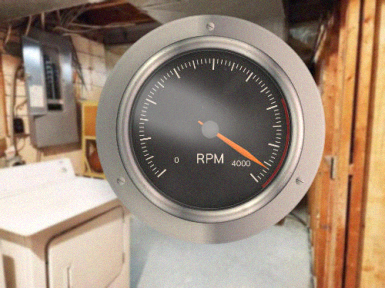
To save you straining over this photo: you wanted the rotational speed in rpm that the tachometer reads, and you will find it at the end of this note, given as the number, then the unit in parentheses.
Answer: 3800 (rpm)
